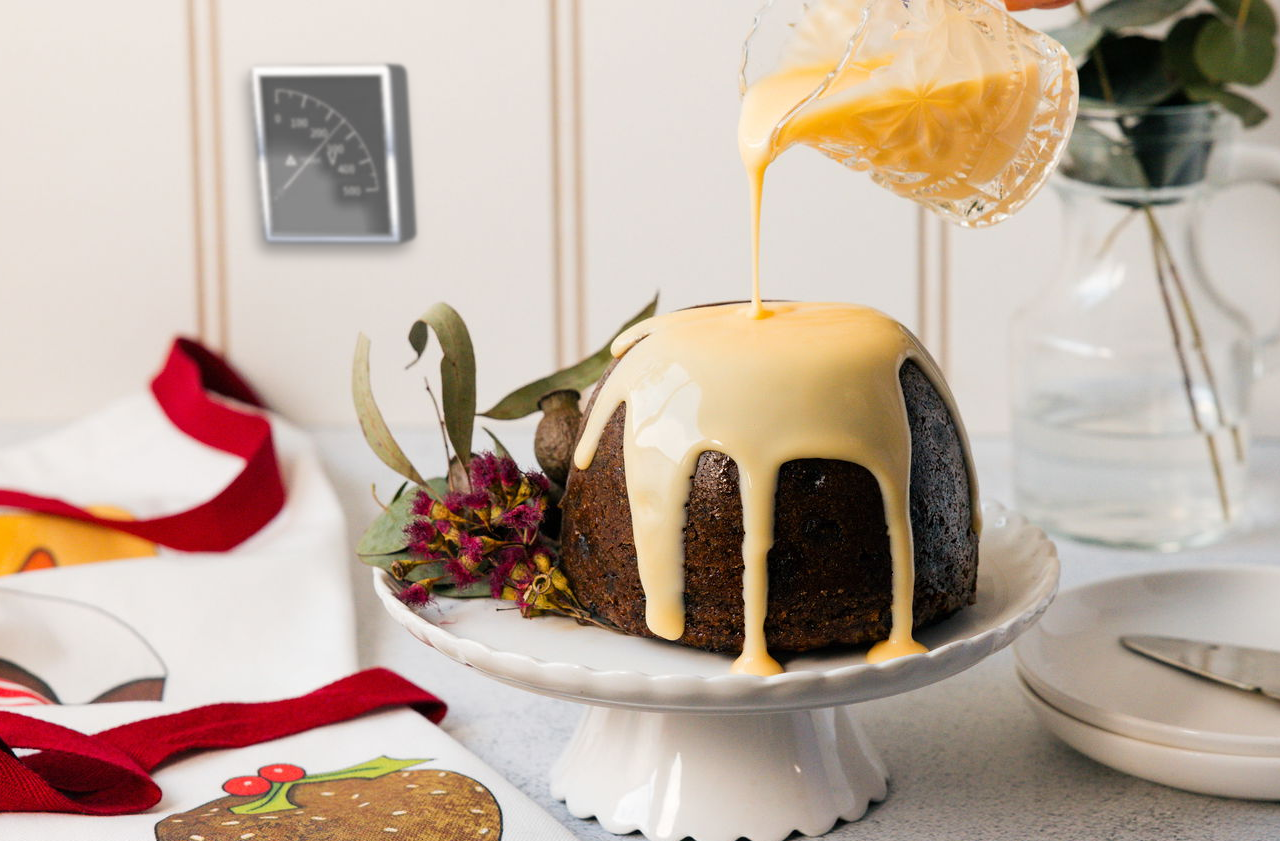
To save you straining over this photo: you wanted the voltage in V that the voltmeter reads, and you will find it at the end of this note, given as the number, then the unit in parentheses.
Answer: 250 (V)
